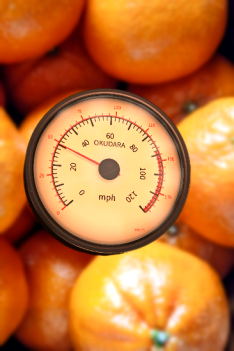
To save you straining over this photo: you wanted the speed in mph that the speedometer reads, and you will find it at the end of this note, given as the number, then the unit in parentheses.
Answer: 30 (mph)
